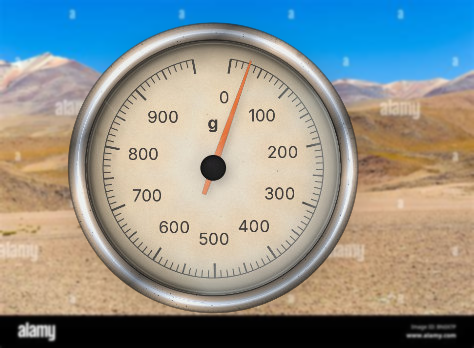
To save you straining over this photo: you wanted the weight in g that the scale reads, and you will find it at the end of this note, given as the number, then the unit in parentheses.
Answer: 30 (g)
